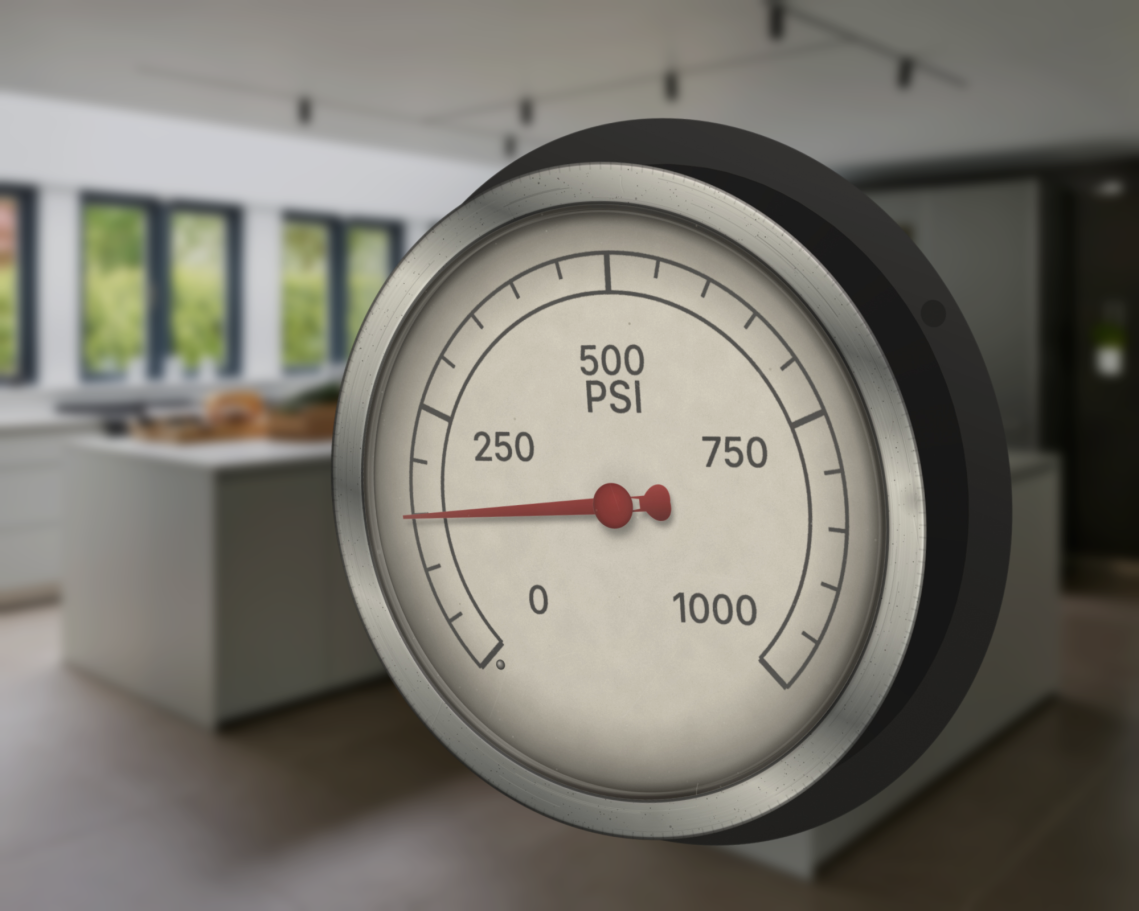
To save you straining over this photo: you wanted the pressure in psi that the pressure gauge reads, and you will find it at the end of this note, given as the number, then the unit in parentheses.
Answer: 150 (psi)
